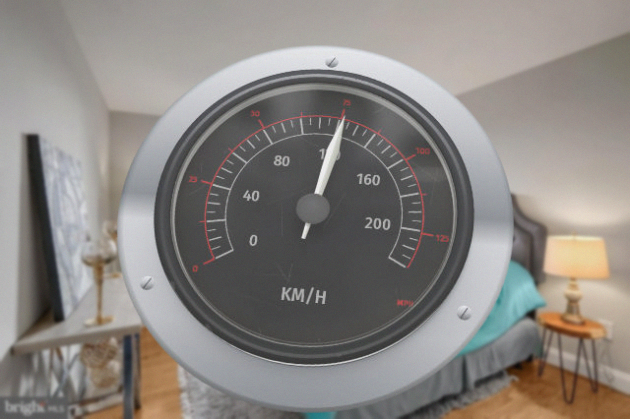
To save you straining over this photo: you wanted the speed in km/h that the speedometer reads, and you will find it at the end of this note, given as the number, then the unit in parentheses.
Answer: 122.5 (km/h)
